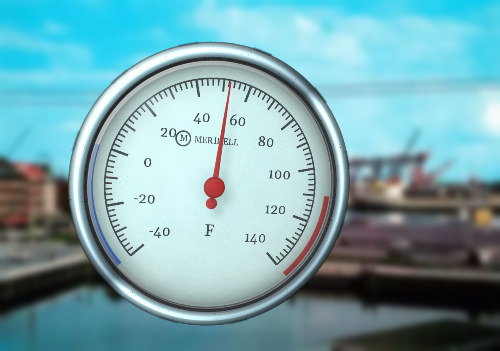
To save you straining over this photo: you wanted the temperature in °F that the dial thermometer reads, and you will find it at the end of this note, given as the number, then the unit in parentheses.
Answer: 52 (°F)
